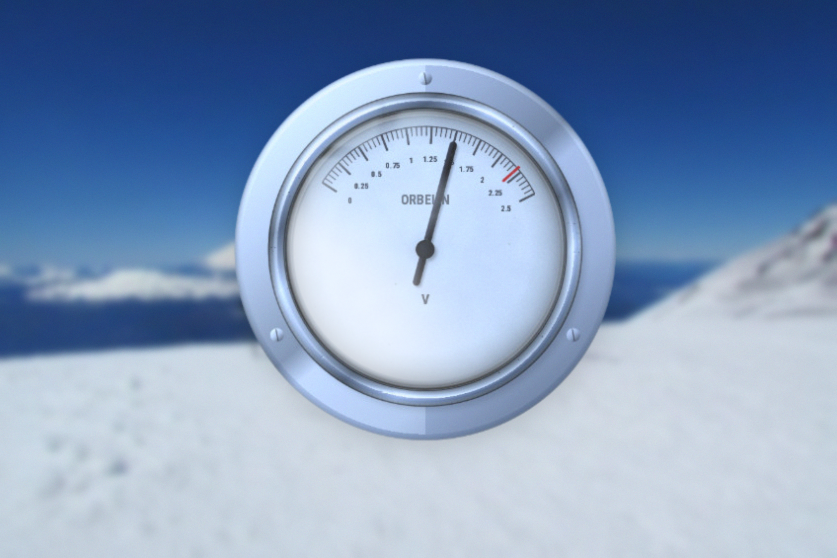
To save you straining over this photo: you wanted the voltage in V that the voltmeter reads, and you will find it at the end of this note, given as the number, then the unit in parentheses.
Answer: 1.5 (V)
